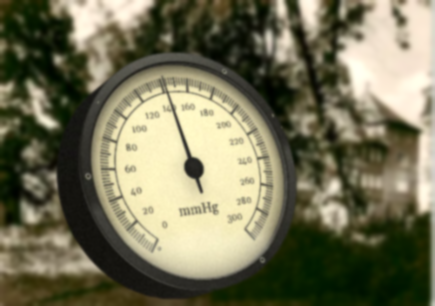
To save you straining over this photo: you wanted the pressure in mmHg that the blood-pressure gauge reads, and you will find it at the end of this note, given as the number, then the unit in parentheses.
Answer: 140 (mmHg)
